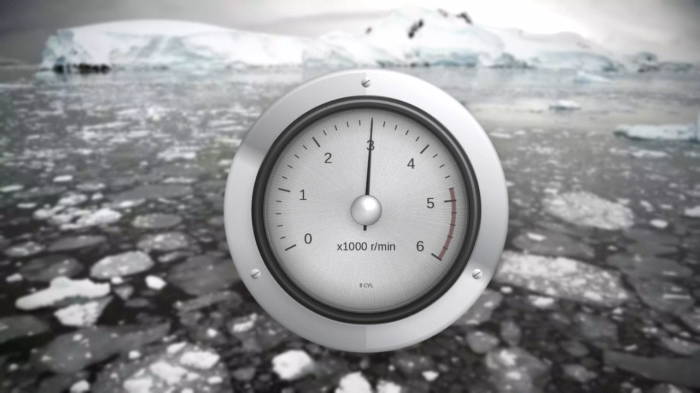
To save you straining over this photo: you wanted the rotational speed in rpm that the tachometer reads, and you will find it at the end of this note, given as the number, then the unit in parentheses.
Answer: 3000 (rpm)
